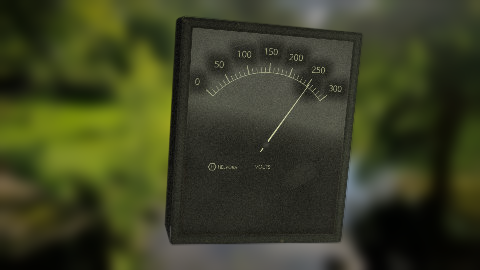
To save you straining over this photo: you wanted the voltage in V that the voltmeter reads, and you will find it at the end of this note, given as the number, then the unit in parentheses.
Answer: 250 (V)
